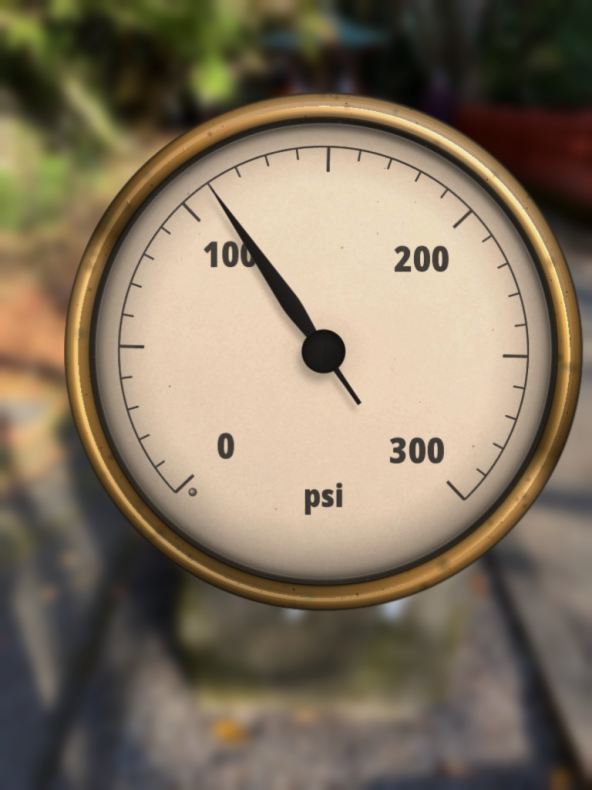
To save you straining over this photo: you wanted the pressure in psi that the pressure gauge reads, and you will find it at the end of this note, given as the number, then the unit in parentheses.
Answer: 110 (psi)
